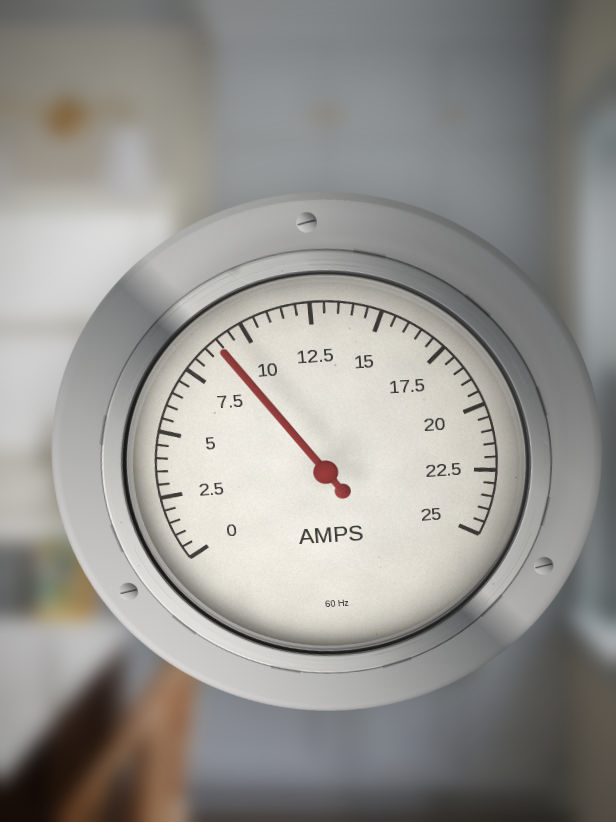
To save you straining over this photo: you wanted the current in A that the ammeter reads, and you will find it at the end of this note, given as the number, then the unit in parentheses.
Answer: 9 (A)
